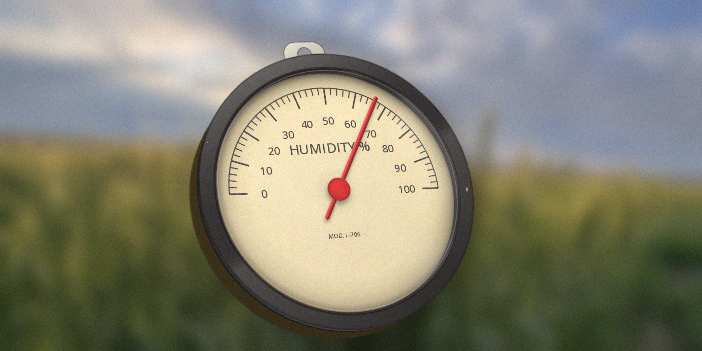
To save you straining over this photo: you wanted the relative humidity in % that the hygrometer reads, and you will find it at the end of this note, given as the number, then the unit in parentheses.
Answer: 66 (%)
